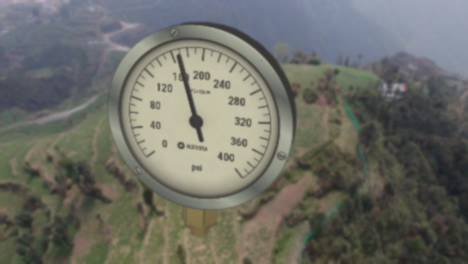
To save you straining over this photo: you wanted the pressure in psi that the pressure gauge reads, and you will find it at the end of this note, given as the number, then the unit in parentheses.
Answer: 170 (psi)
